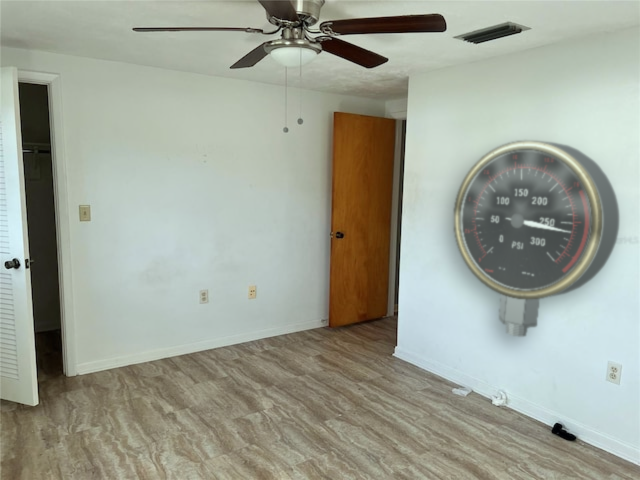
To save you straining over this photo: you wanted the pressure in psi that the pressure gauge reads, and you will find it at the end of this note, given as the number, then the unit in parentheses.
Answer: 260 (psi)
